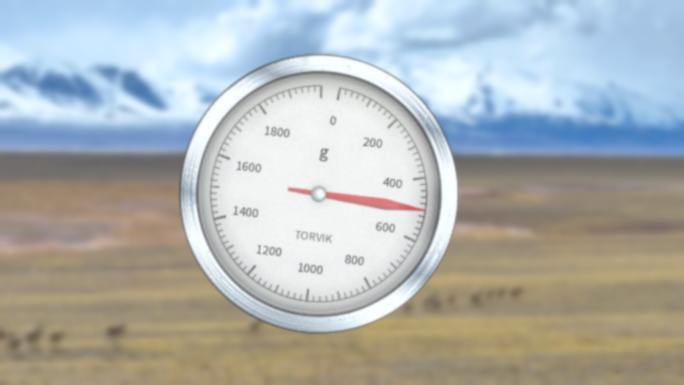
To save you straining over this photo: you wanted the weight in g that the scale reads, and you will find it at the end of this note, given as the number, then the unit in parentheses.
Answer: 500 (g)
